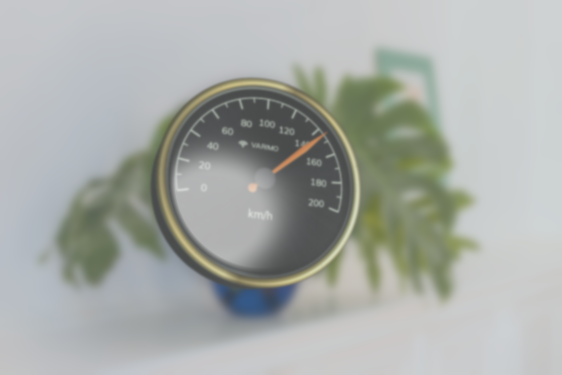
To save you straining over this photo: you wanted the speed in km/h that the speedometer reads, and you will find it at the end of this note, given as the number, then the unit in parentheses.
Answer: 145 (km/h)
